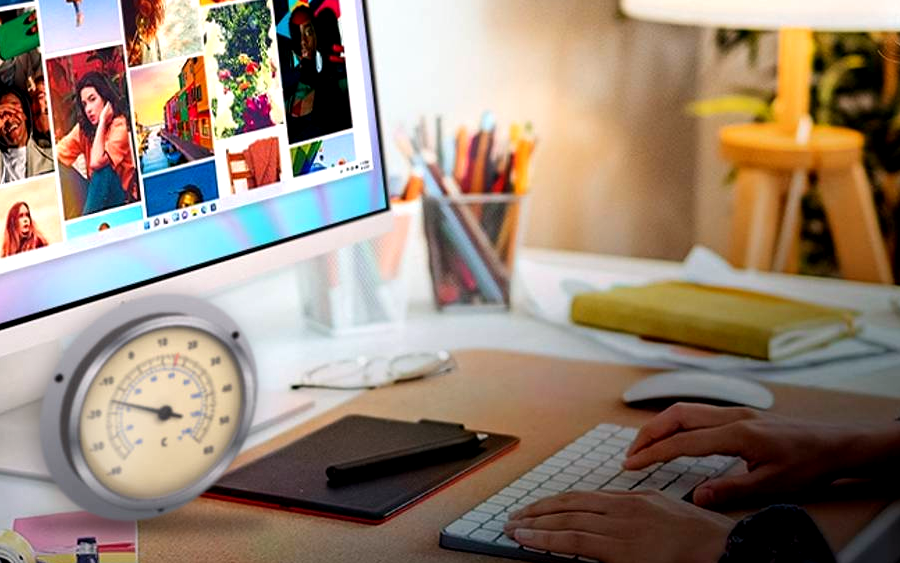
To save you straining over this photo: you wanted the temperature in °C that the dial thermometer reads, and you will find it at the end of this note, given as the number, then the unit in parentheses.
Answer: -15 (°C)
